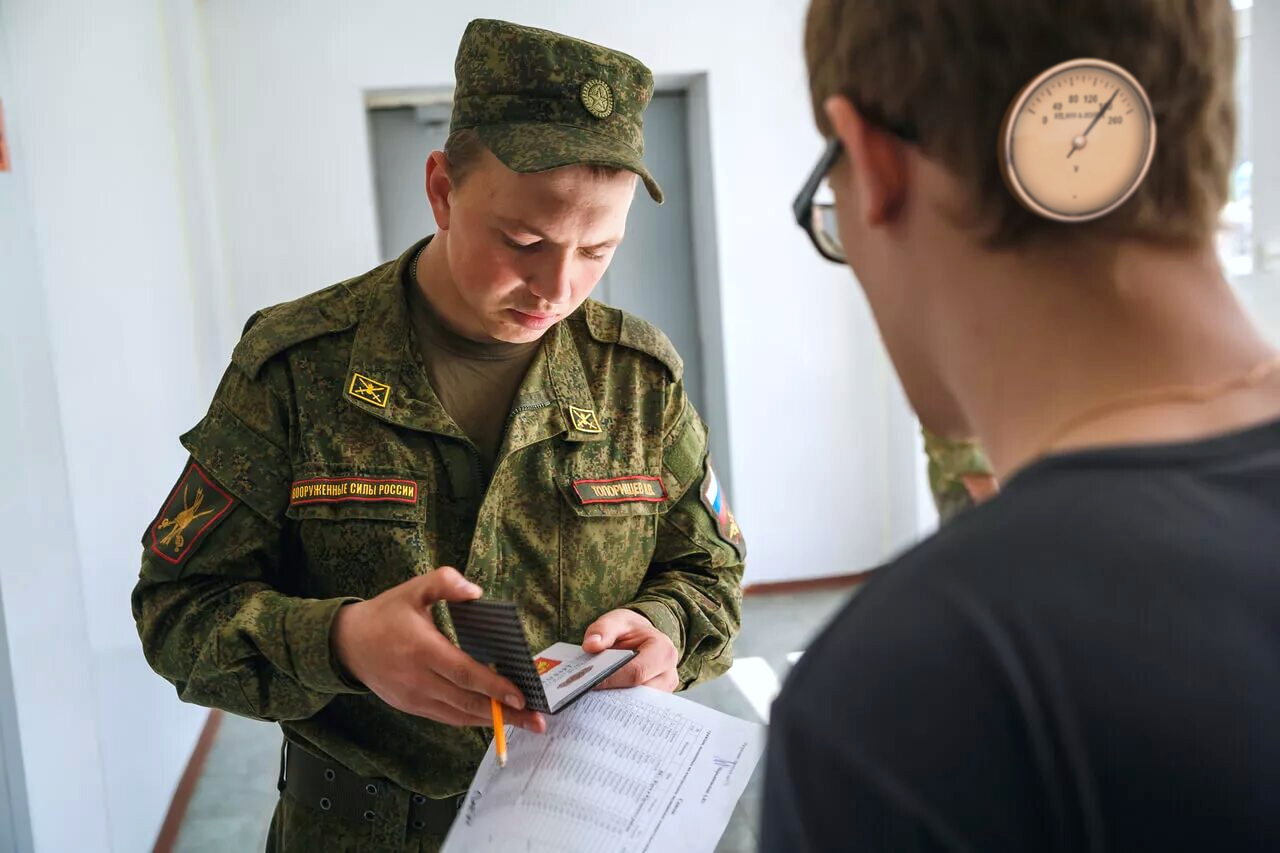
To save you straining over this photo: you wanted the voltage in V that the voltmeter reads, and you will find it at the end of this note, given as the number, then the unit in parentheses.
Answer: 160 (V)
